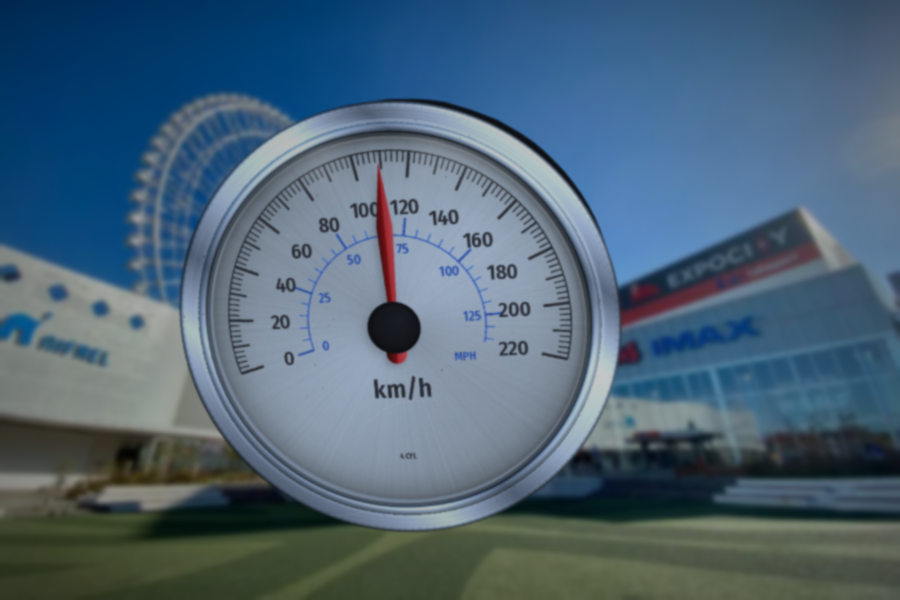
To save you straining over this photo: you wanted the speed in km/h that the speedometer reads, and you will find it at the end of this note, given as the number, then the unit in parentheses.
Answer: 110 (km/h)
